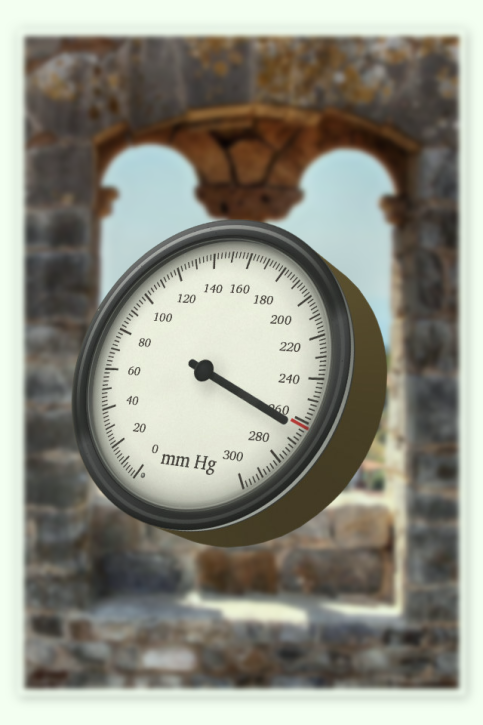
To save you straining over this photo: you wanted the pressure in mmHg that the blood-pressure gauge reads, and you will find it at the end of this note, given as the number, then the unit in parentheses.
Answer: 264 (mmHg)
